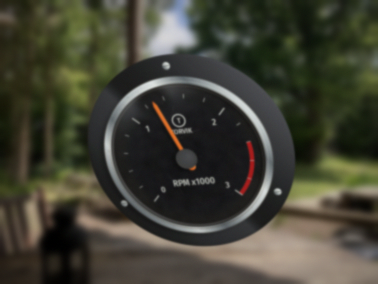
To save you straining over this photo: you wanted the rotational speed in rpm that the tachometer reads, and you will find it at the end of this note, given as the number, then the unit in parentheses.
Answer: 1300 (rpm)
